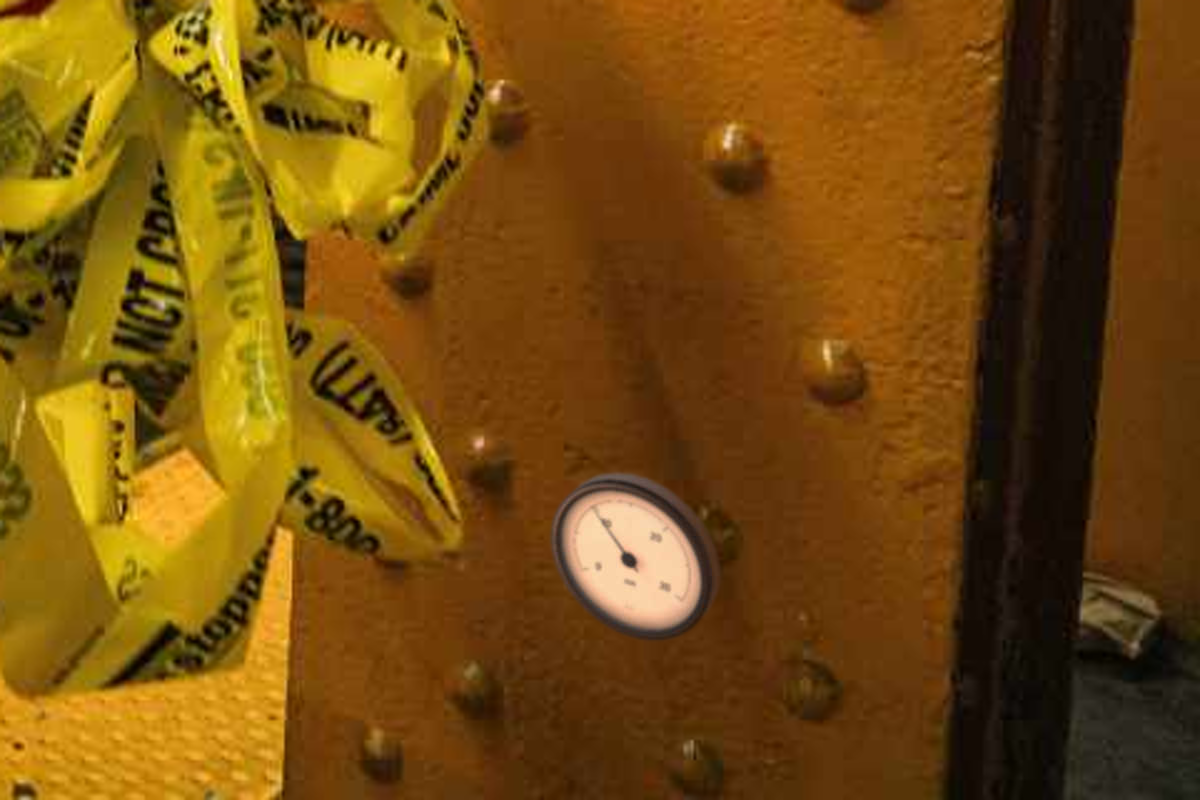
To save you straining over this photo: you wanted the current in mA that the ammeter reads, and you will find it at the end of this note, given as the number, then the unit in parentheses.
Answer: 10 (mA)
